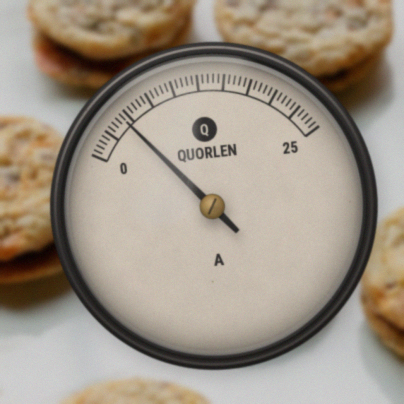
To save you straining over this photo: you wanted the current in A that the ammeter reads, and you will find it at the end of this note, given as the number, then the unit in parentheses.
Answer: 4.5 (A)
